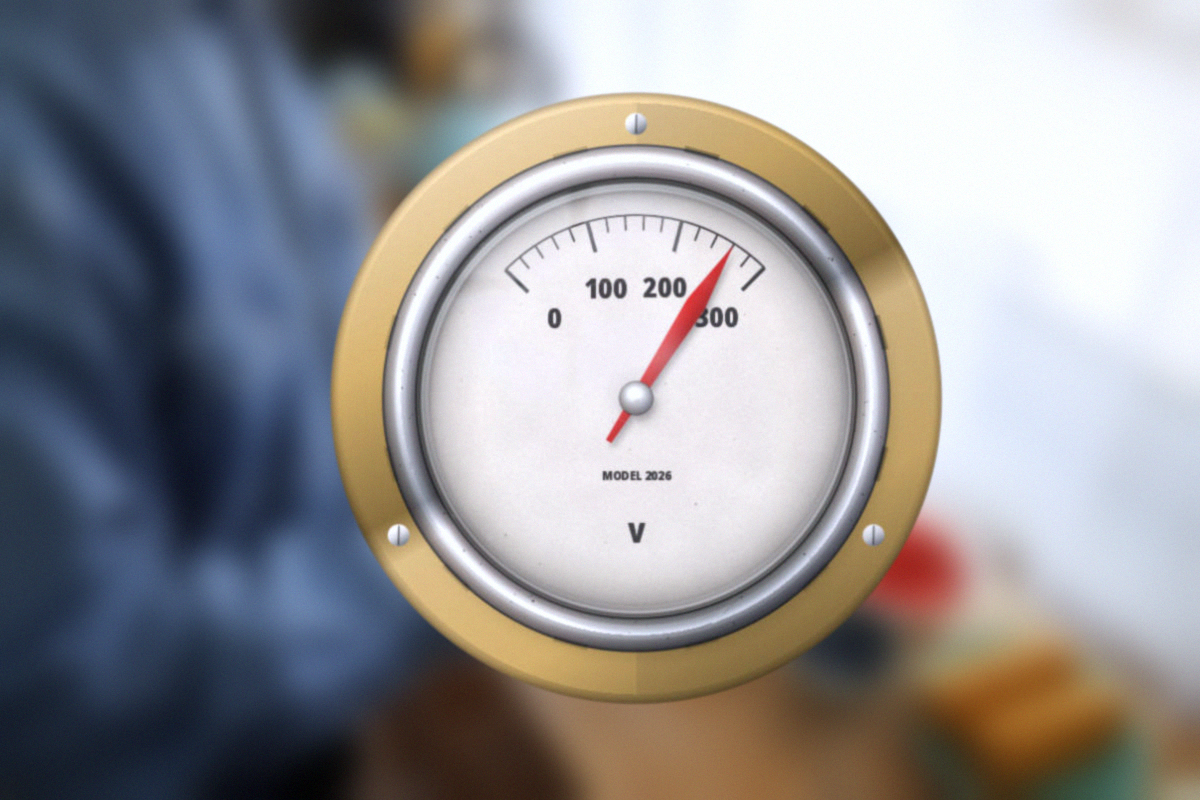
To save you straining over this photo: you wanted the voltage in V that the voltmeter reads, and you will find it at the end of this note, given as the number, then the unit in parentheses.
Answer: 260 (V)
